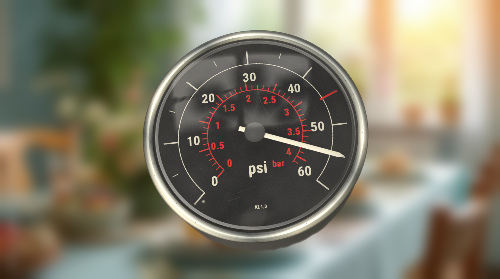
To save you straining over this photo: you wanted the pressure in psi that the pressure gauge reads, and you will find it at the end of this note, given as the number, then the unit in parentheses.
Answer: 55 (psi)
